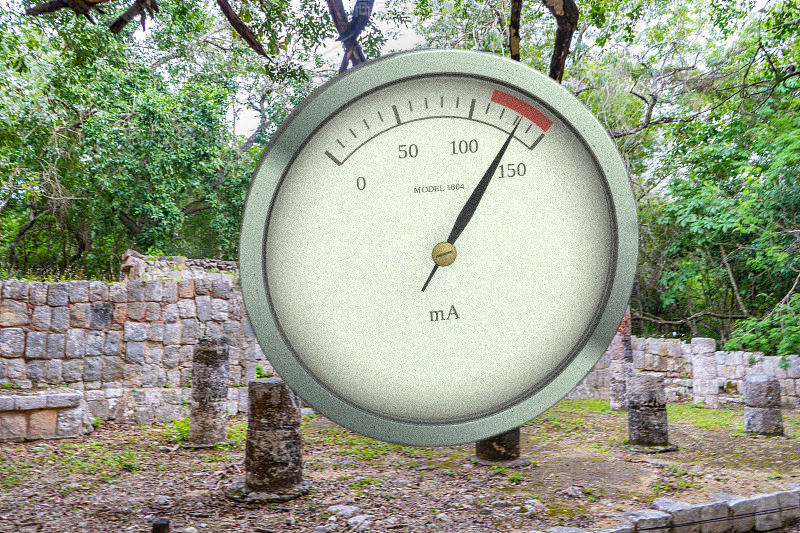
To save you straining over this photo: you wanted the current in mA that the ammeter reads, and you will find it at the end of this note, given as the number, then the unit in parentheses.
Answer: 130 (mA)
